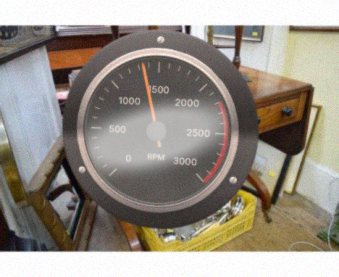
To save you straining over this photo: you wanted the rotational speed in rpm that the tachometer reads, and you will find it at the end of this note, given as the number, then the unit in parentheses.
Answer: 1350 (rpm)
